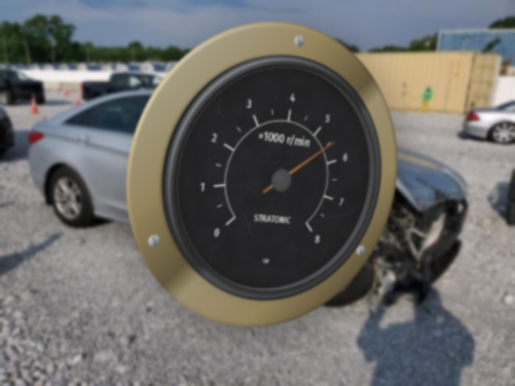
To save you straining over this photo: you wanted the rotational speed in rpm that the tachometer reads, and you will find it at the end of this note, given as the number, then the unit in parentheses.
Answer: 5500 (rpm)
